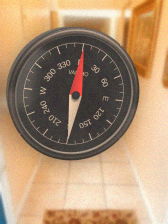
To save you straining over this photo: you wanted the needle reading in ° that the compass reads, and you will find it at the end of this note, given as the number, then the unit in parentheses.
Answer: 0 (°)
